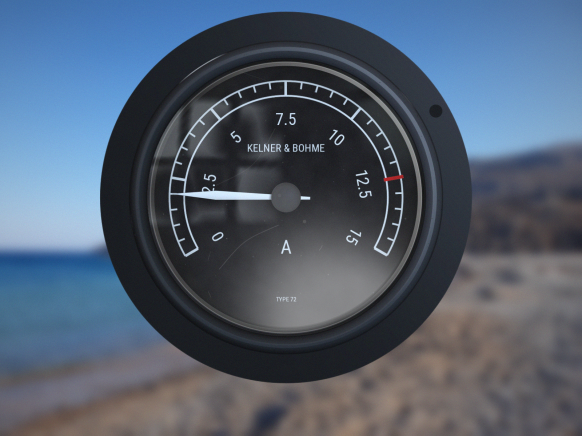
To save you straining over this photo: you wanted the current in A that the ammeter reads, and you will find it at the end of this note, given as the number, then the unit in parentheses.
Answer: 2 (A)
